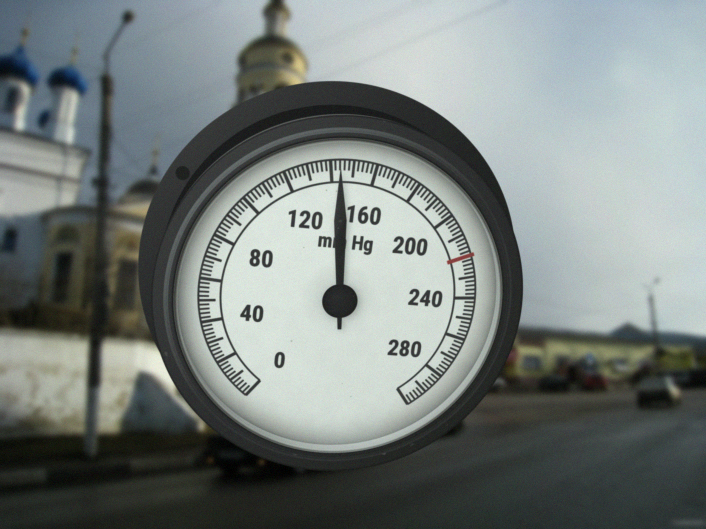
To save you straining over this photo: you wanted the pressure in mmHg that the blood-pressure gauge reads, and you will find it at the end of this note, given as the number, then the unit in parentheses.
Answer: 144 (mmHg)
